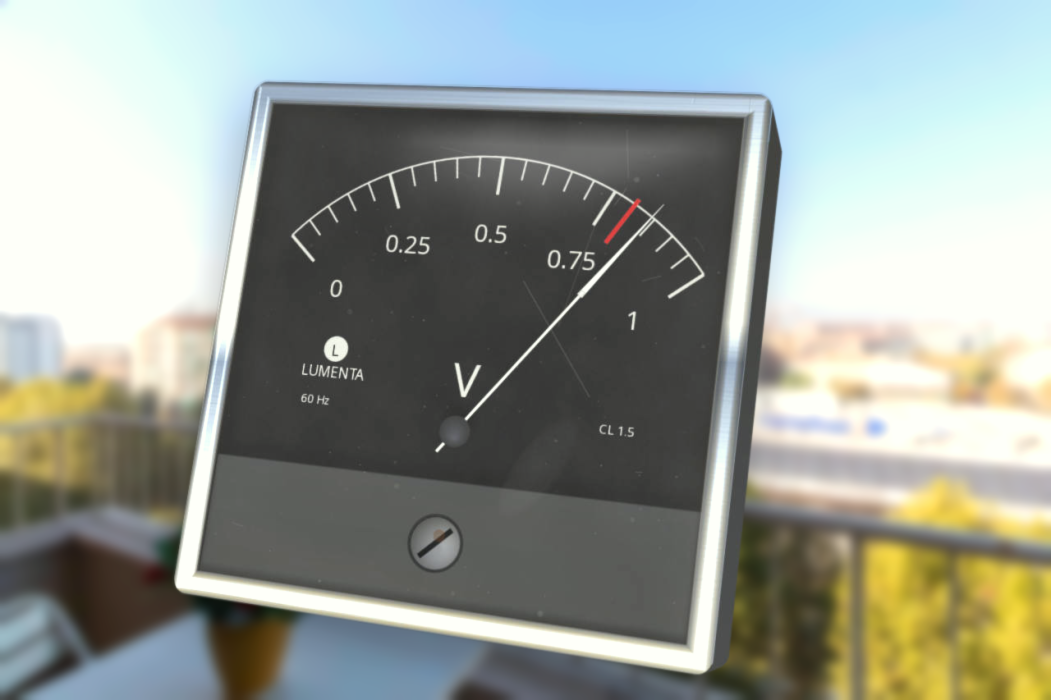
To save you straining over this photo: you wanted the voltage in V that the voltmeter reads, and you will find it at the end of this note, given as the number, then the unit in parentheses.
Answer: 0.85 (V)
